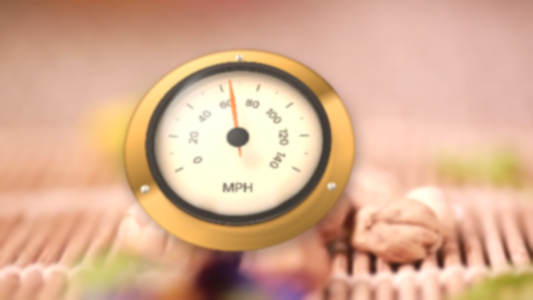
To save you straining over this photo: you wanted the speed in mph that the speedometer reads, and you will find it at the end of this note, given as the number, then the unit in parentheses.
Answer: 65 (mph)
